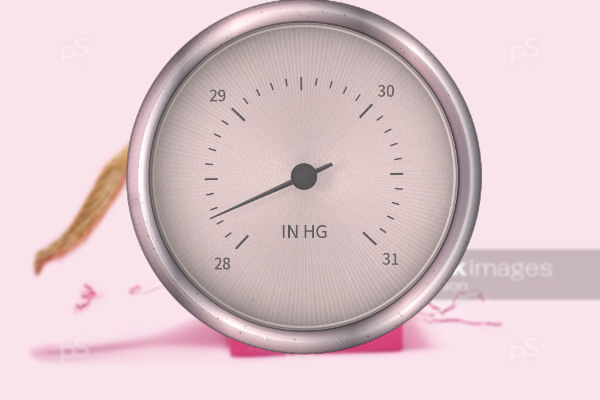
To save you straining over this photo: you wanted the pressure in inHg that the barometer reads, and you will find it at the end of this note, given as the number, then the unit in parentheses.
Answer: 28.25 (inHg)
